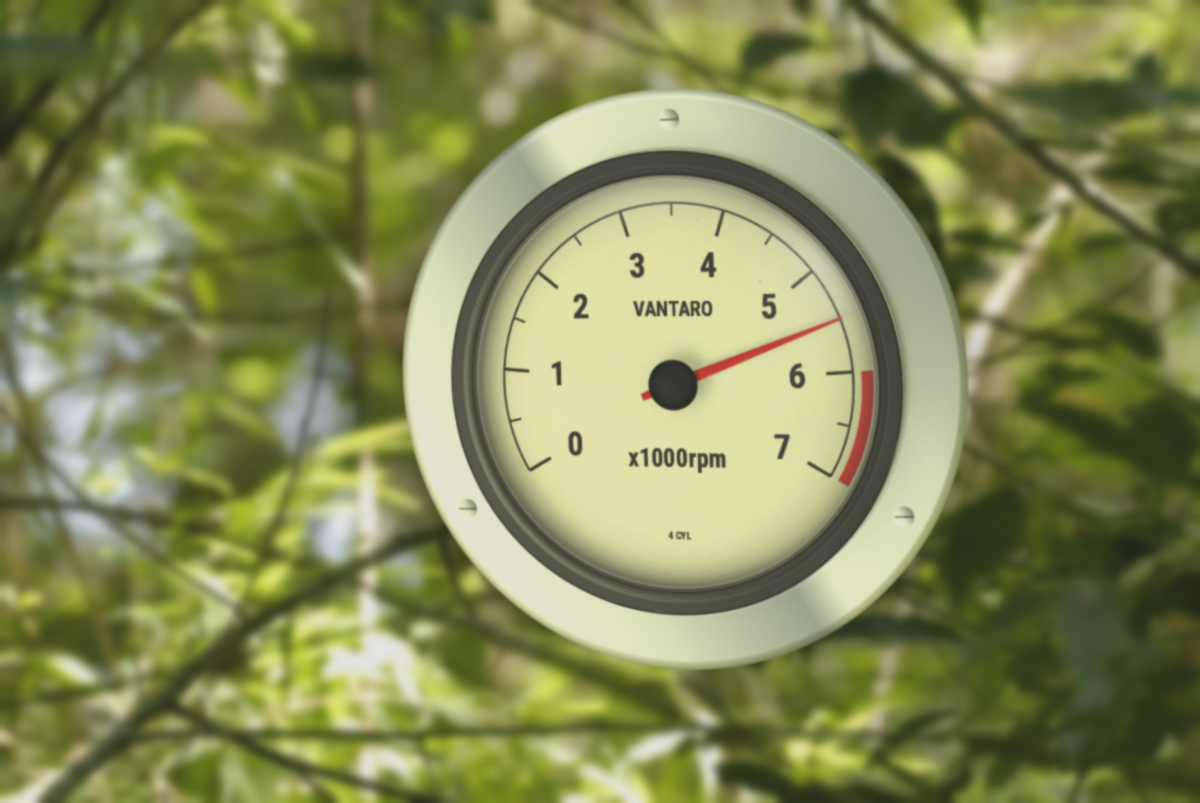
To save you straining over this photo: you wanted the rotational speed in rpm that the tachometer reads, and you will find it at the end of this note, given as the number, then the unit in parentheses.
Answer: 5500 (rpm)
